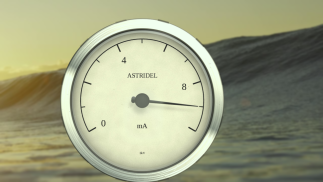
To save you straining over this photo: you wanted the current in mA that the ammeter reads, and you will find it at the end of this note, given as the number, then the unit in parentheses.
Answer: 9 (mA)
